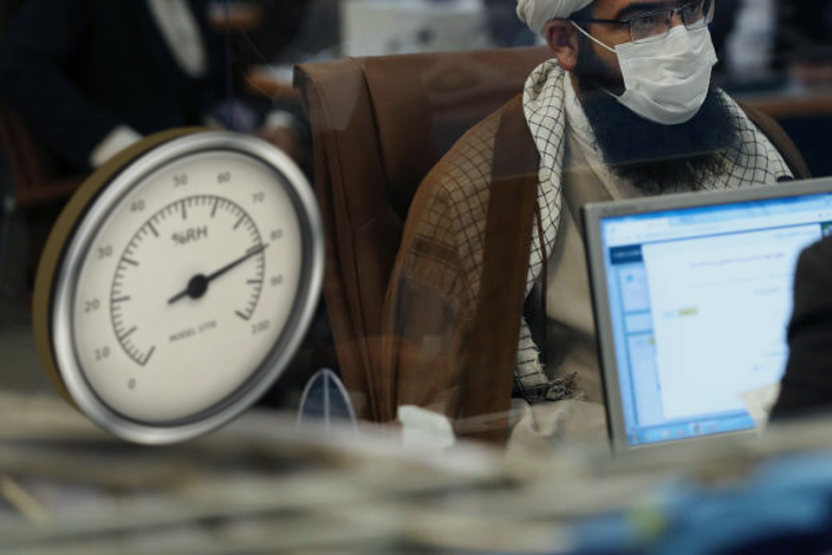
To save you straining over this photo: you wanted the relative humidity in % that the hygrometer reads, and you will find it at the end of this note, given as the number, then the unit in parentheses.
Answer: 80 (%)
